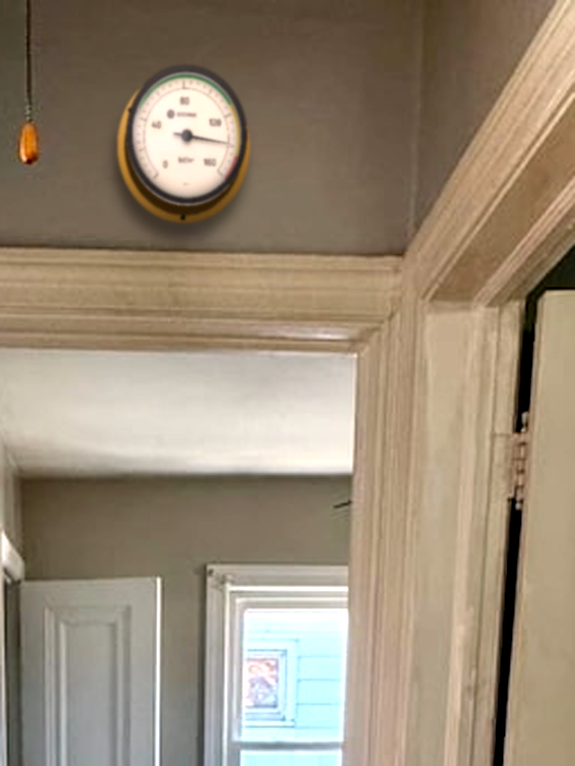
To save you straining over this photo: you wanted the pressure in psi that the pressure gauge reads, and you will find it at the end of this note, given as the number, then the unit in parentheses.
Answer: 140 (psi)
